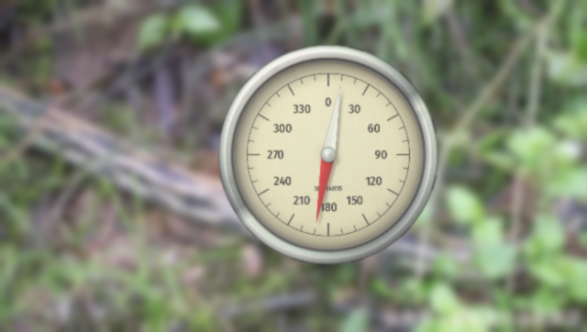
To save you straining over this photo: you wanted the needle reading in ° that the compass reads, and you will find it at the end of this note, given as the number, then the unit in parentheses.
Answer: 190 (°)
